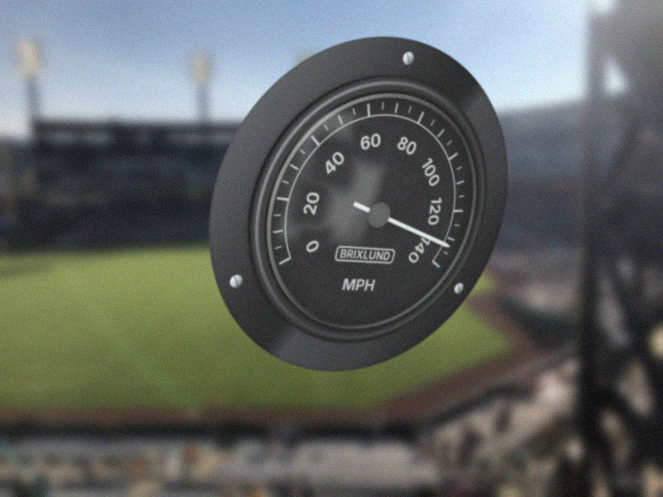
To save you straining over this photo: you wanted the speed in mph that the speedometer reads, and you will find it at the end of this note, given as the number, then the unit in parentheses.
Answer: 132.5 (mph)
